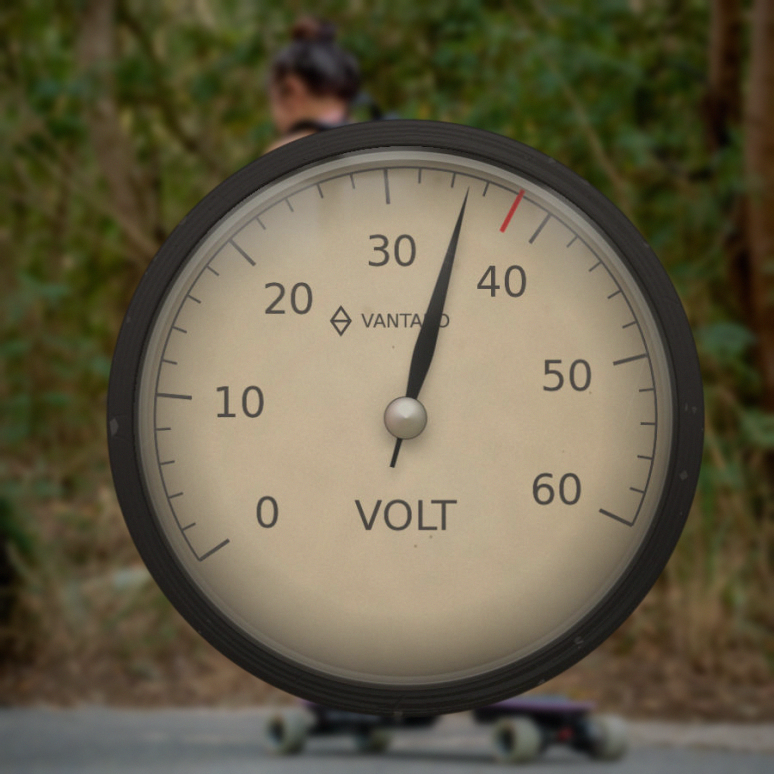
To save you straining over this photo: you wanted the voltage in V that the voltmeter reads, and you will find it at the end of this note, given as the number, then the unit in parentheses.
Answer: 35 (V)
